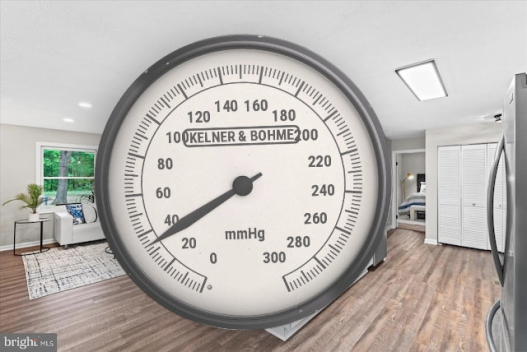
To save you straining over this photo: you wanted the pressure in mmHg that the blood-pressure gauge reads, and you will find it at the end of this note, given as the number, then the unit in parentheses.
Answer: 34 (mmHg)
